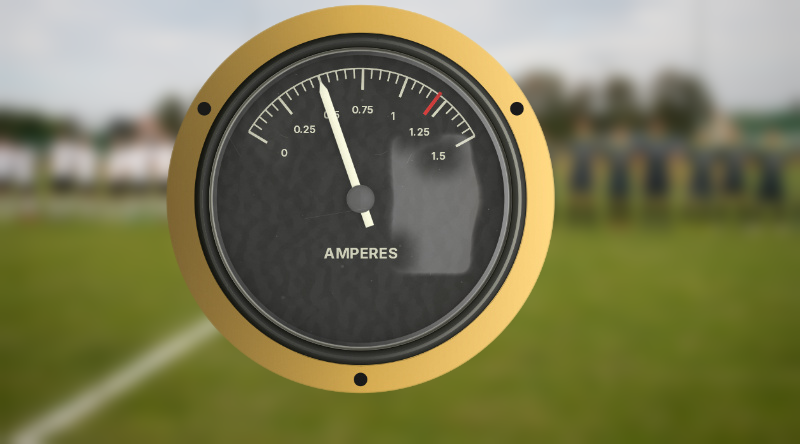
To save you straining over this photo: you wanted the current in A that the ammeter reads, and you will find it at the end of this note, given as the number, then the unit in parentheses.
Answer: 0.5 (A)
